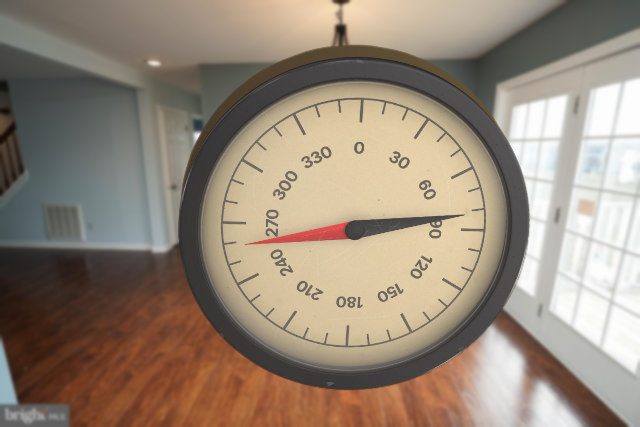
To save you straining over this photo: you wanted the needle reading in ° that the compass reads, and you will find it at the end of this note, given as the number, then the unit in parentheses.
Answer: 260 (°)
